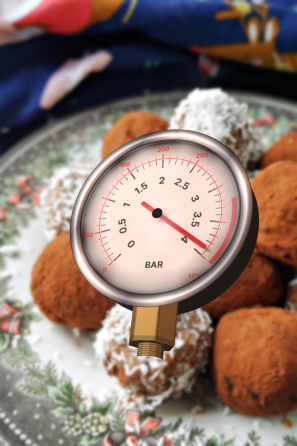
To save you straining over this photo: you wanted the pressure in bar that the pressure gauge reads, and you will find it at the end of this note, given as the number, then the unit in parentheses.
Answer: 3.9 (bar)
